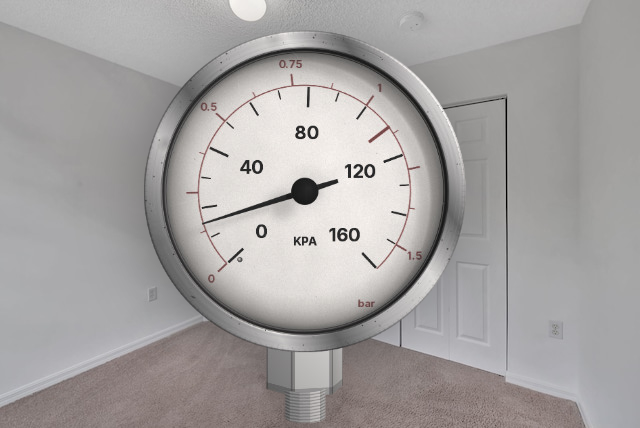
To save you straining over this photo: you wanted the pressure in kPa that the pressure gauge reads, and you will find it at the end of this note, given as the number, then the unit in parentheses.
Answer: 15 (kPa)
